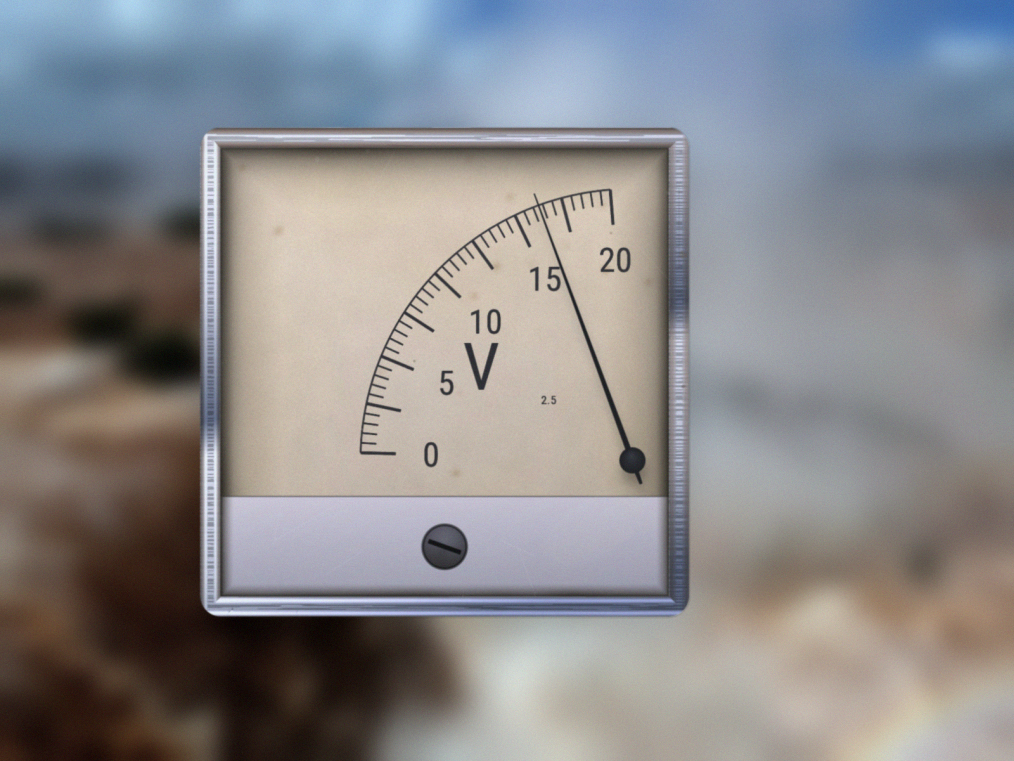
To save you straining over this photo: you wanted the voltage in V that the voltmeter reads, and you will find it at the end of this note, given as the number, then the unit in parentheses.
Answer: 16.25 (V)
